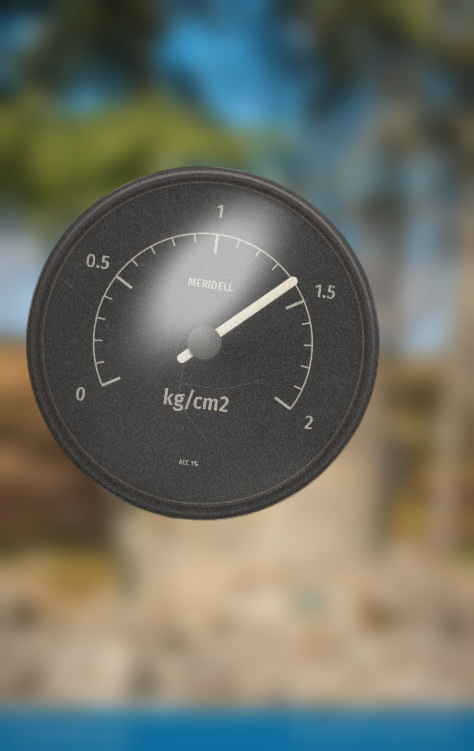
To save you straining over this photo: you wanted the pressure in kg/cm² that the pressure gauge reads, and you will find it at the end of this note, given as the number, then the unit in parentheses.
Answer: 1.4 (kg/cm²)
